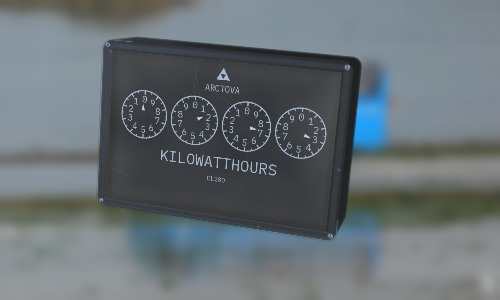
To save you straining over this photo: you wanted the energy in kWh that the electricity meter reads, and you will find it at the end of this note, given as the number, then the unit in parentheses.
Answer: 173 (kWh)
